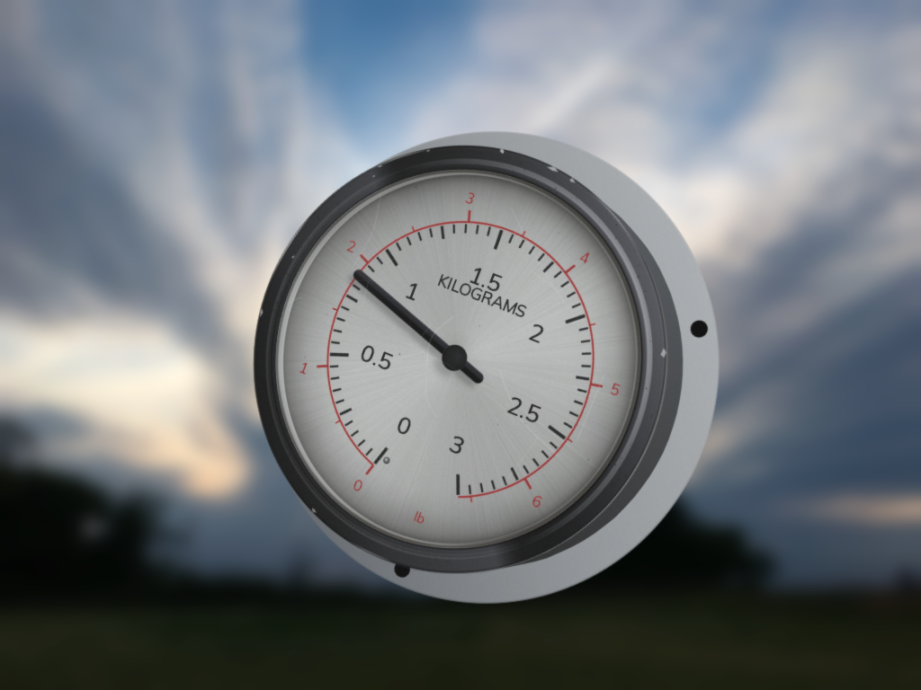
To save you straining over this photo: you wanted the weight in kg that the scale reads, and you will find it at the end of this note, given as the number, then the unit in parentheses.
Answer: 0.85 (kg)
